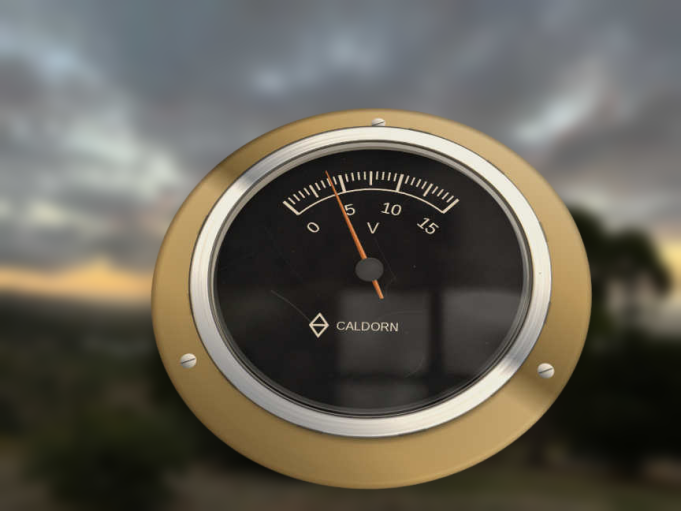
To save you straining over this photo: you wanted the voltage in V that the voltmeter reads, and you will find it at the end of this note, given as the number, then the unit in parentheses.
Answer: 4 (V)
